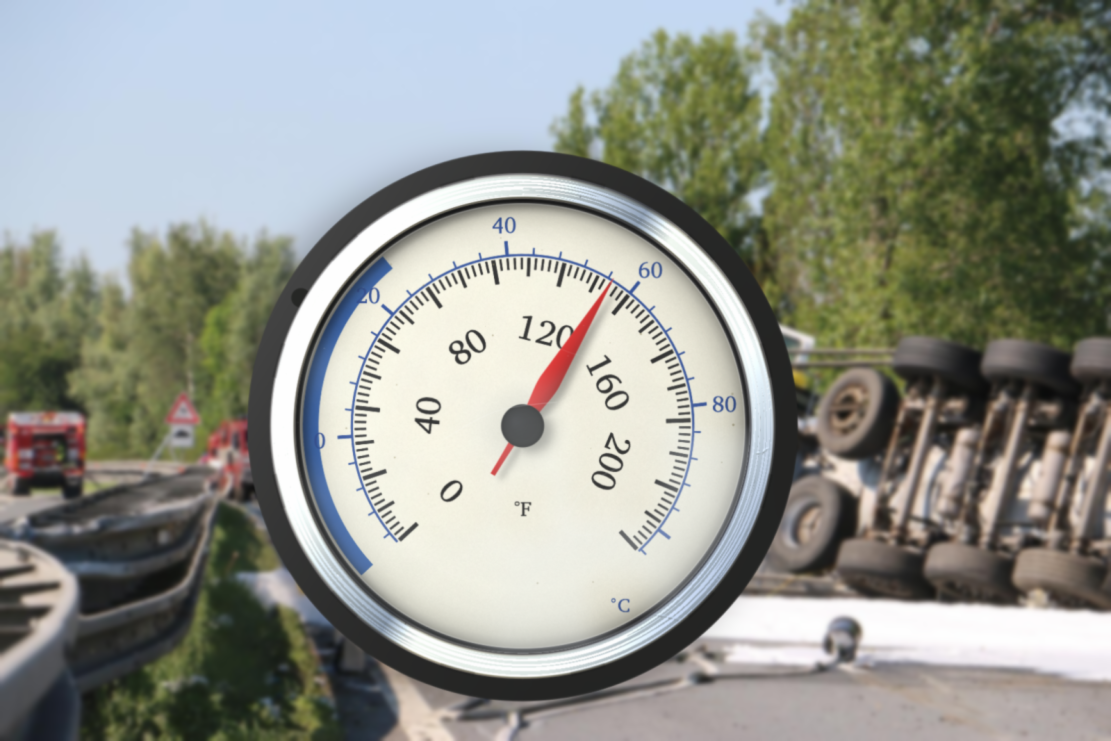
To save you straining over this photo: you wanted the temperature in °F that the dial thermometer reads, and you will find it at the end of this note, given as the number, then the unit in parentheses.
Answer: 134 (°F)
